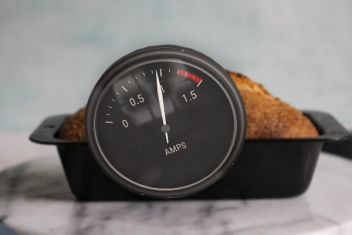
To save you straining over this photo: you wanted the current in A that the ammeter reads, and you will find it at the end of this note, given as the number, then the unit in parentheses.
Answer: 0.95 (A)
